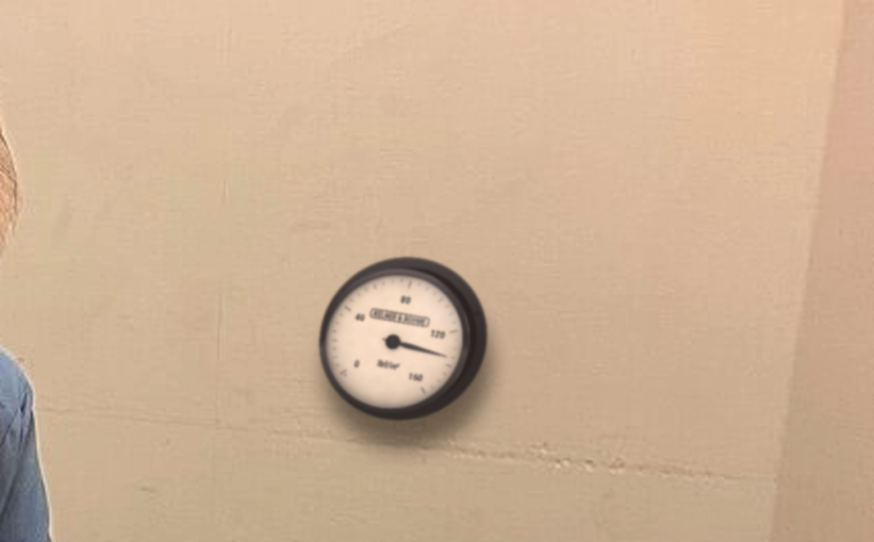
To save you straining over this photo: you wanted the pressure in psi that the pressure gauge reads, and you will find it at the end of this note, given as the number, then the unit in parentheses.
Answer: 135 (psi)
